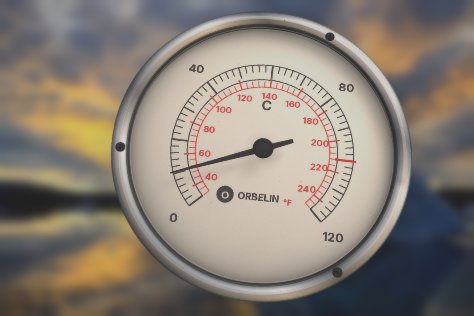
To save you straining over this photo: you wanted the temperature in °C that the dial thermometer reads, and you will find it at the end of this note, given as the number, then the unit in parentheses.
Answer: 10 (°C)
